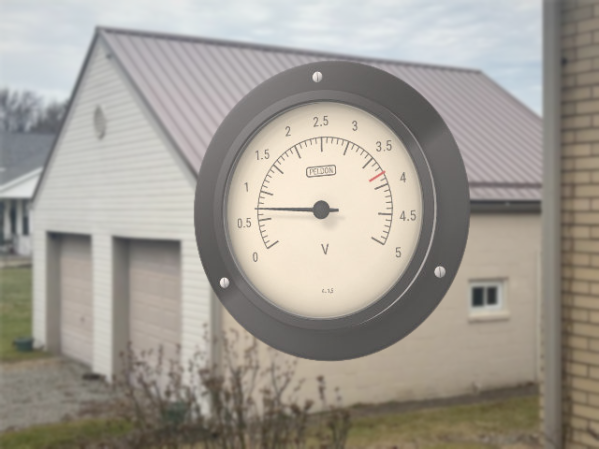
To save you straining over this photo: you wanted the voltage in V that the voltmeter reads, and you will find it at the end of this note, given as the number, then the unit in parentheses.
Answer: 0.7 (V)
